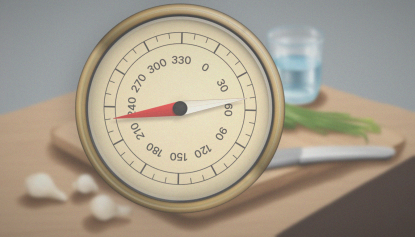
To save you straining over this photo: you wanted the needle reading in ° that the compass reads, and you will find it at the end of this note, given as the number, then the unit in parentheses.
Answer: 230 (°)
